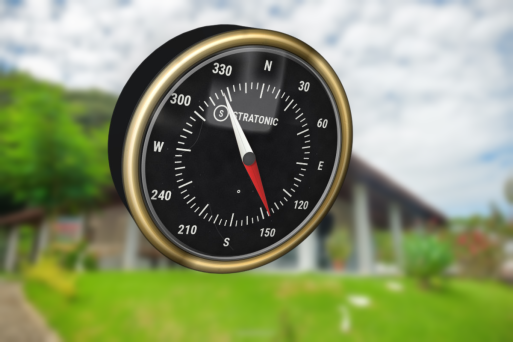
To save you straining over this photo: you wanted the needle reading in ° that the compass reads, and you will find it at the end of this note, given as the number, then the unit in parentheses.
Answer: 145 (°)
